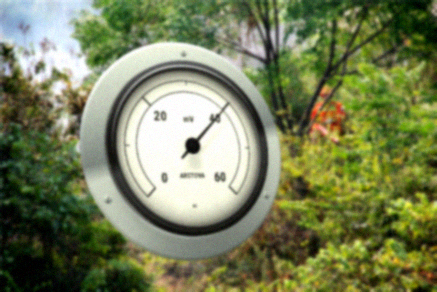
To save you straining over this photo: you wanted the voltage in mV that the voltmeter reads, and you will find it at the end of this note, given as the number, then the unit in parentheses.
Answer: 40 (mV)
